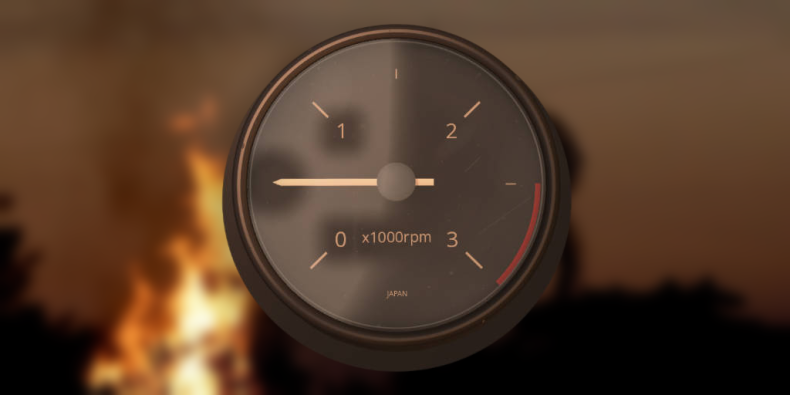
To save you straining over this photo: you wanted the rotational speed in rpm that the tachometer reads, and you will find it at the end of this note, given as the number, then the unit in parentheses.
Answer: 500 (rpm)
